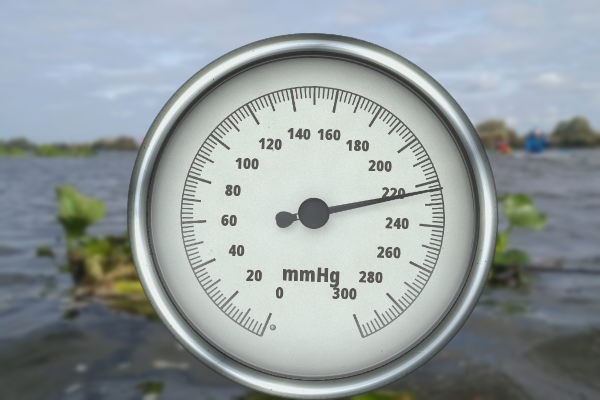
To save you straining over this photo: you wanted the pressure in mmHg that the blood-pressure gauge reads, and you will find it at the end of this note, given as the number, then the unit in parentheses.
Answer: 224 (mmHg)
